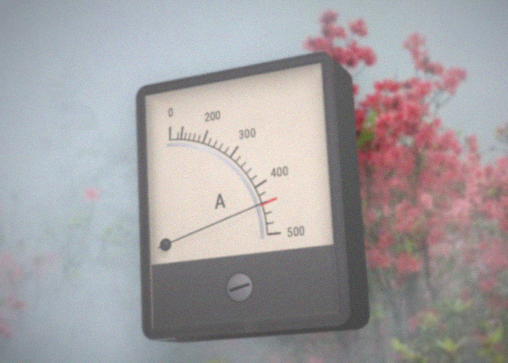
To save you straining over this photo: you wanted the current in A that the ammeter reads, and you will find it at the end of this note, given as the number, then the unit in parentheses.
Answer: 440 (A)
